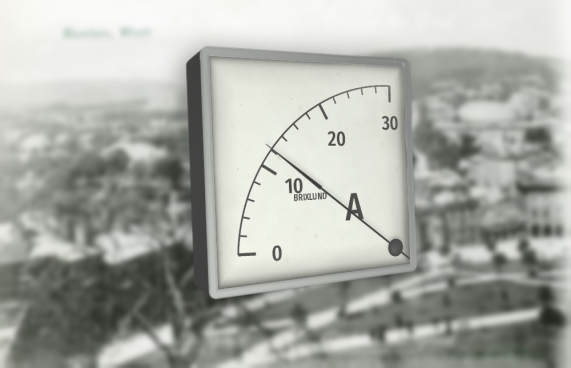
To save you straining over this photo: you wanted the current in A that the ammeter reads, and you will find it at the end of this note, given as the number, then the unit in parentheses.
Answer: 12 (A)
